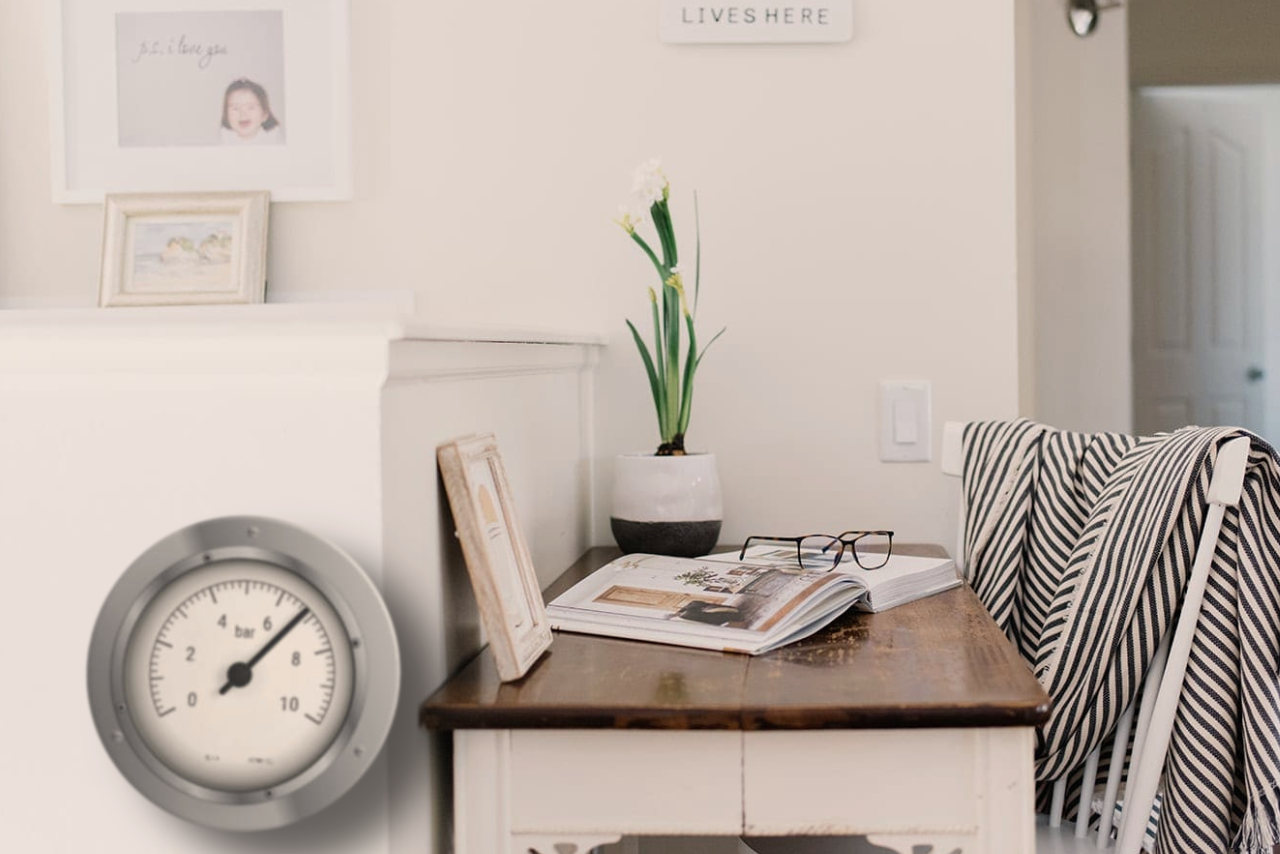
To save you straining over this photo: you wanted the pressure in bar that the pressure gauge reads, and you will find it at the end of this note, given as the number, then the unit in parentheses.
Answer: 6.8 (bar)
